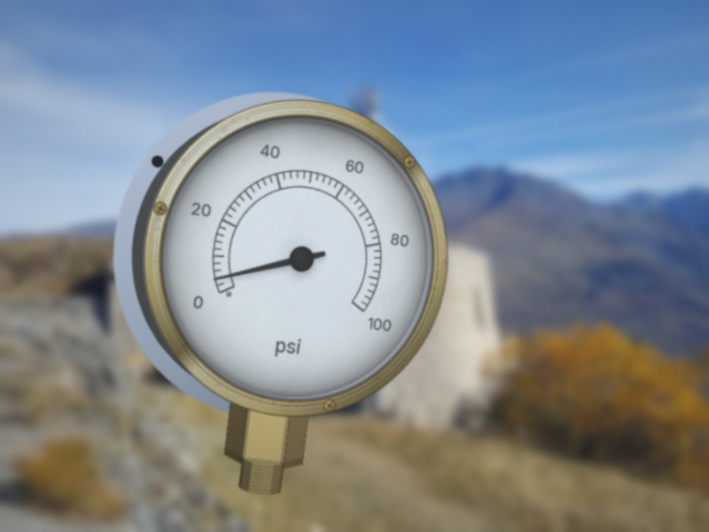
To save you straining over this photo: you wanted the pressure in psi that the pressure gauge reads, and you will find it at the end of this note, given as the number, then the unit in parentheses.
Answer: 4 (psi)
